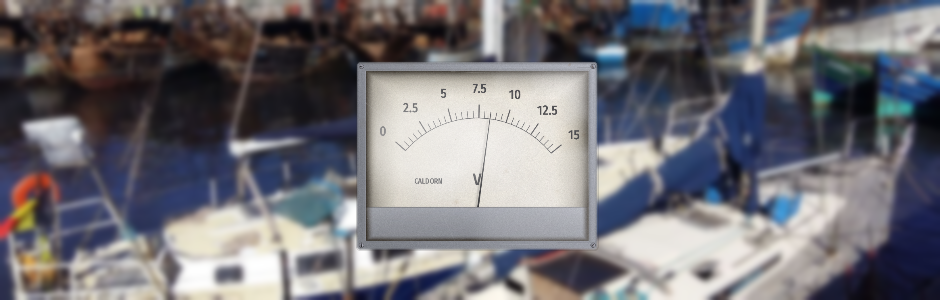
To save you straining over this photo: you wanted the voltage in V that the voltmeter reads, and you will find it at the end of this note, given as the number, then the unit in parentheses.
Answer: 8.5 (V)
